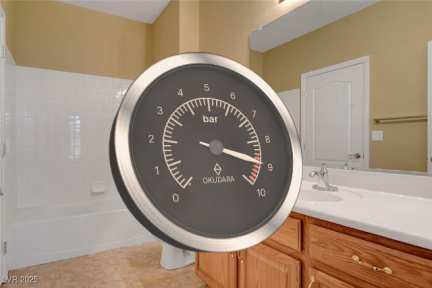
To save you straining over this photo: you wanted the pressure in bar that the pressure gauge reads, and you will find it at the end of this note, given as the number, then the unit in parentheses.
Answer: 9 (bar)
